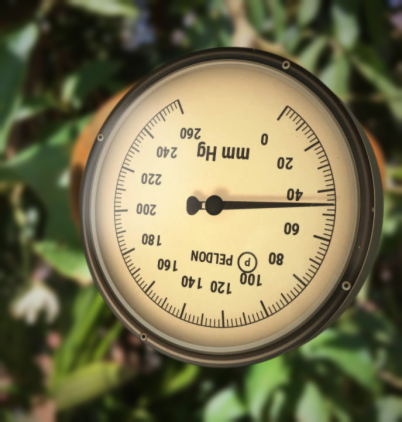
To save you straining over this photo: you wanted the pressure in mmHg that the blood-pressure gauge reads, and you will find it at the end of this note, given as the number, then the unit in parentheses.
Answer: 46 (mmHg)
